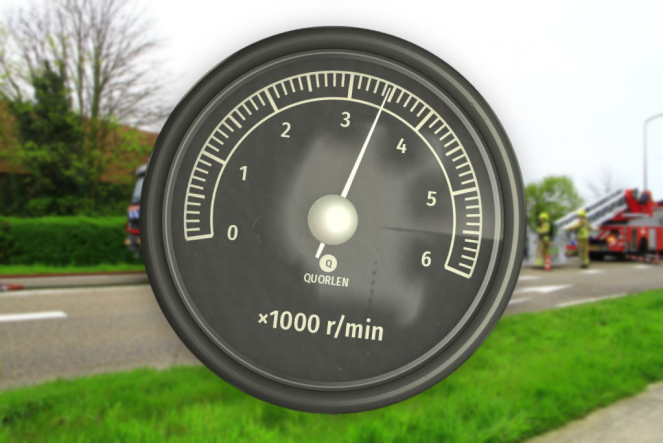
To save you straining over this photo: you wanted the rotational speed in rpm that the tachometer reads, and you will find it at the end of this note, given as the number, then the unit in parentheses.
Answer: 3450 (rpm)
